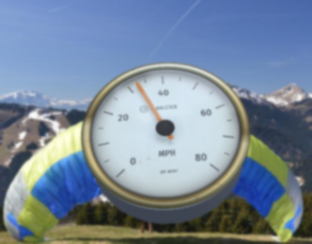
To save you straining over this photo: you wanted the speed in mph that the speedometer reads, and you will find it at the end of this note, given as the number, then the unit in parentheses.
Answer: 32.5 (mph)
